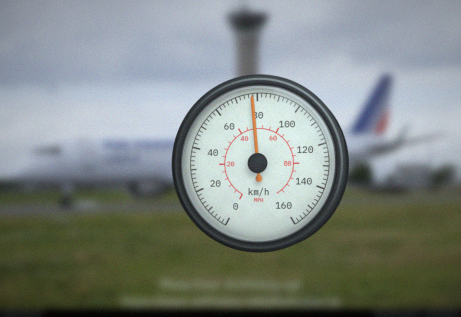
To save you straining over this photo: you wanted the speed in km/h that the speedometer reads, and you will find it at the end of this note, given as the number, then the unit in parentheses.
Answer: 78 (km/h)
